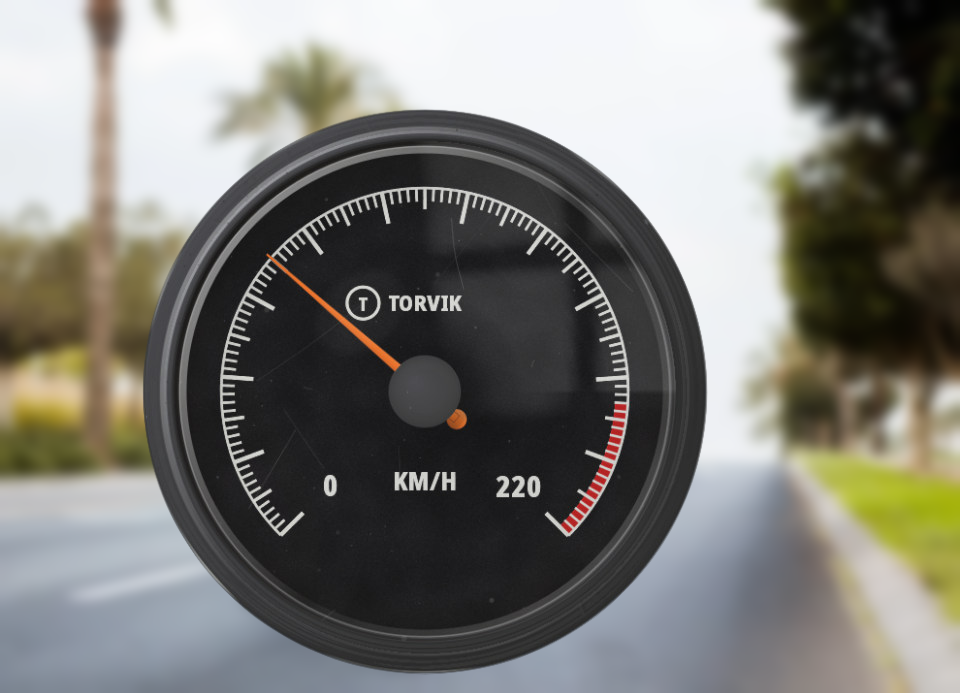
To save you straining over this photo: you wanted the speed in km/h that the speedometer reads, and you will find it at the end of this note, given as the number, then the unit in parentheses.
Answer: 70 (km/h)
